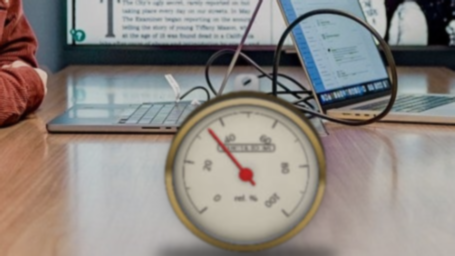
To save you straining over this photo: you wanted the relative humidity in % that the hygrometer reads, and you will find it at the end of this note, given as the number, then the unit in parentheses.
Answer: 35 (%)
